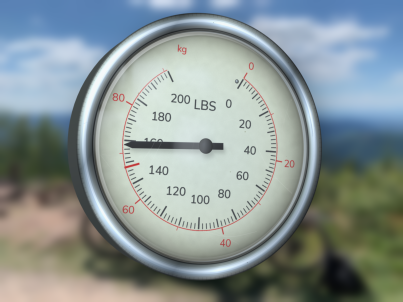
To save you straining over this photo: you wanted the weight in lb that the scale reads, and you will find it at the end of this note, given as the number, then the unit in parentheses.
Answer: 158 (lb)
